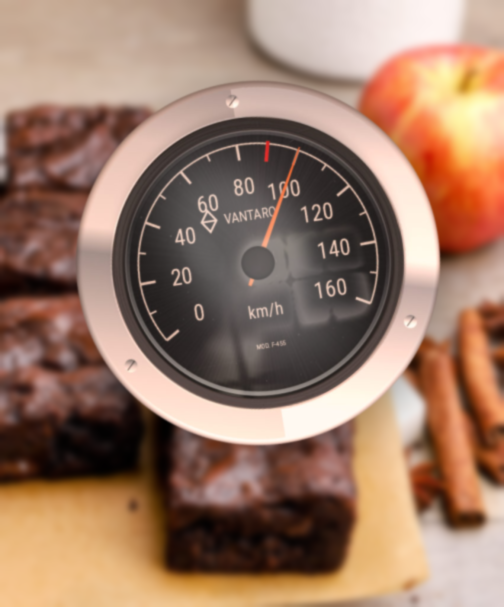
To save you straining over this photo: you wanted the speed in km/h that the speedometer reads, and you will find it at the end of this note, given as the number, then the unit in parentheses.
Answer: 100 (km/h)
